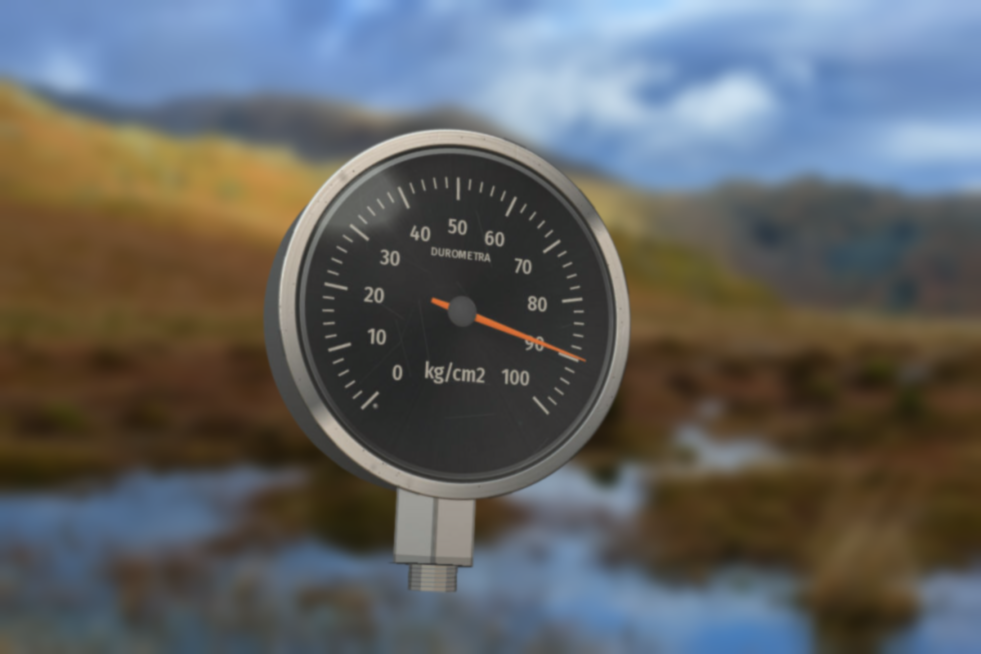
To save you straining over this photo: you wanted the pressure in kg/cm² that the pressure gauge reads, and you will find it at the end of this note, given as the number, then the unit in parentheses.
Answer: 90 (kg/cm²)
